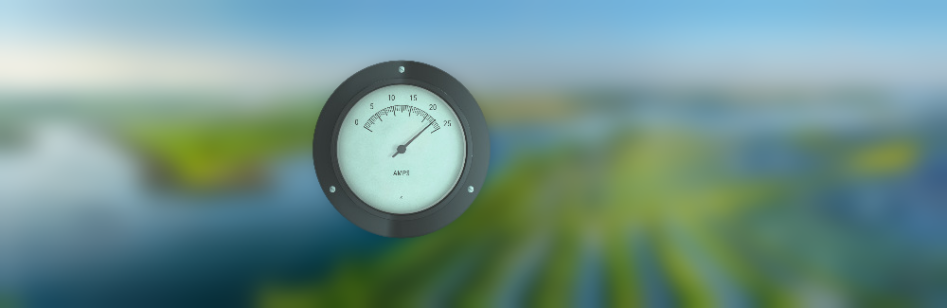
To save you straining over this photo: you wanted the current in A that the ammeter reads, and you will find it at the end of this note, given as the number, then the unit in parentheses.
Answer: 22.5 (A)
